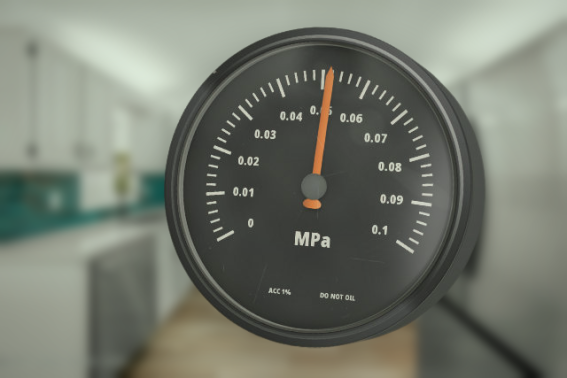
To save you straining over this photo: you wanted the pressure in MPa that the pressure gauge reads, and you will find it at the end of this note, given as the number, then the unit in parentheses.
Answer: 0.052 (MPa)
